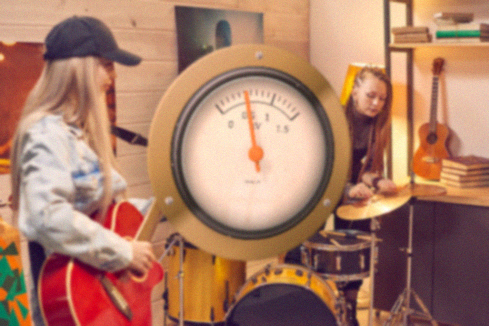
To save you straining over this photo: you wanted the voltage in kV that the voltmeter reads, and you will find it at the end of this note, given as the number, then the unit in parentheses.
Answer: 0.5 (kV)
